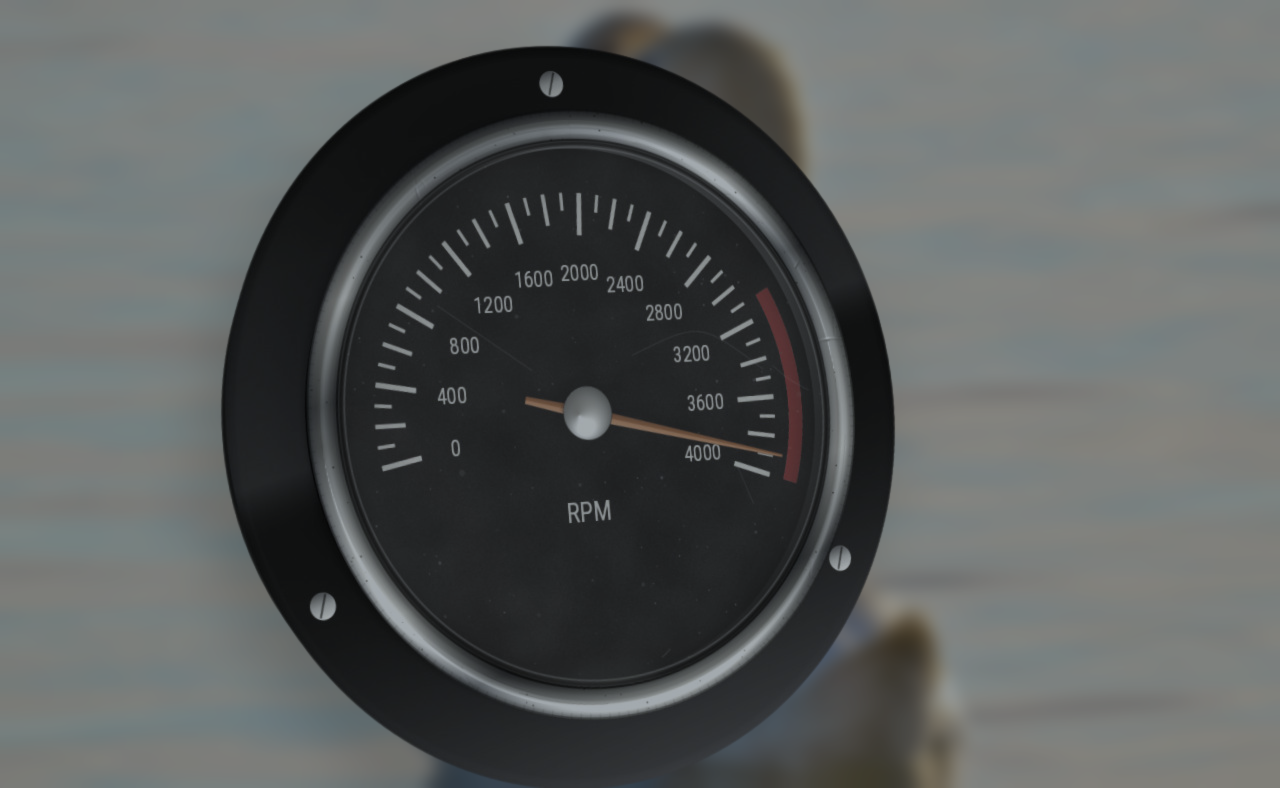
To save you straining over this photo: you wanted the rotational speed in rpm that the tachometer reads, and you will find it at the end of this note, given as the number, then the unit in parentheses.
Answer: 3900 (rpm)
